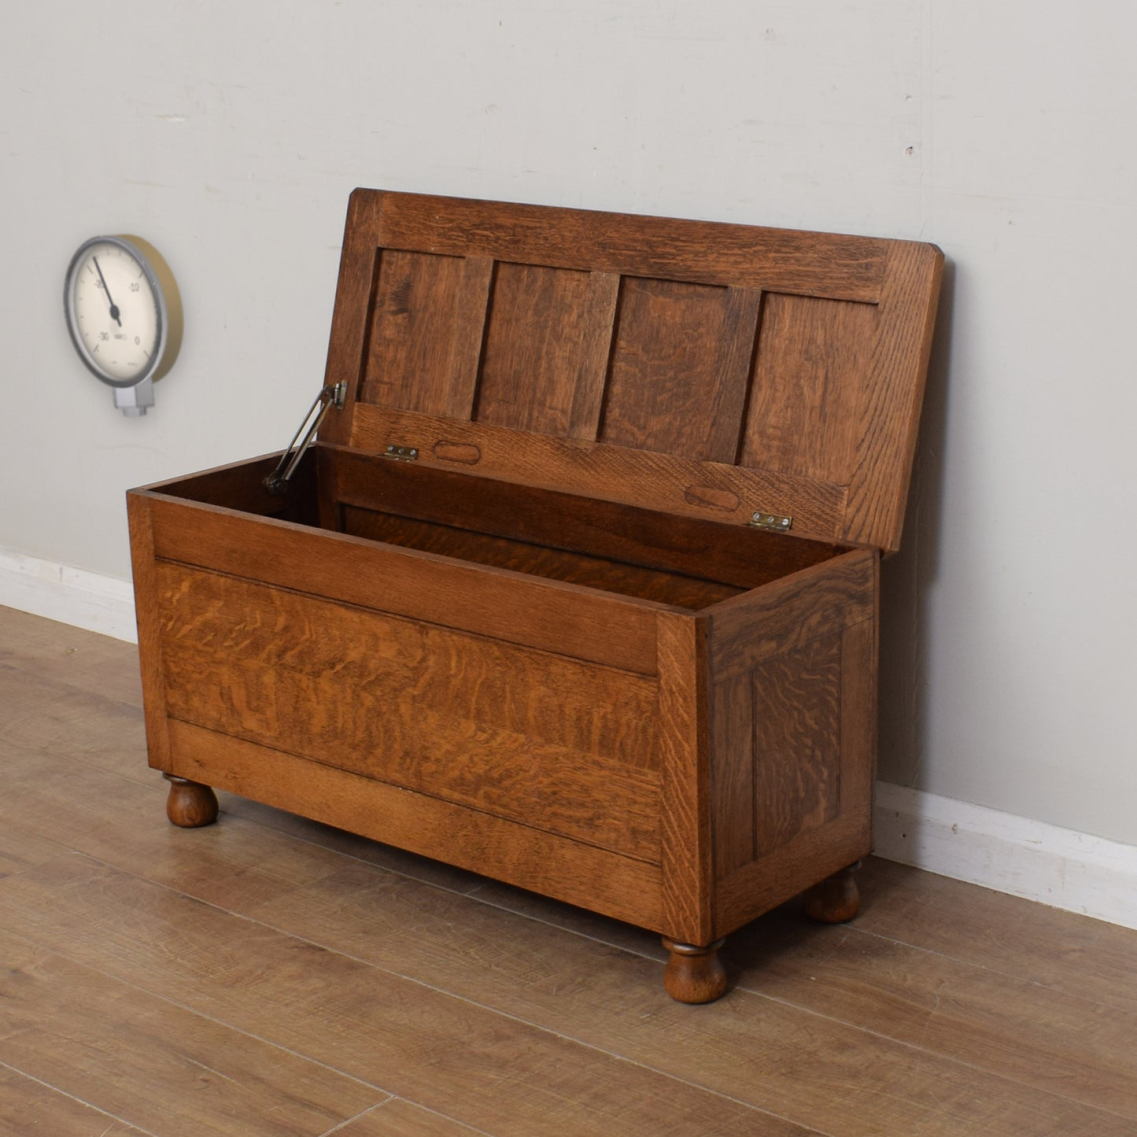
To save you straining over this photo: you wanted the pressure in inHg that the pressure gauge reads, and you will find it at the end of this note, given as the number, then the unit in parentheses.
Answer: -18 (inHg)
